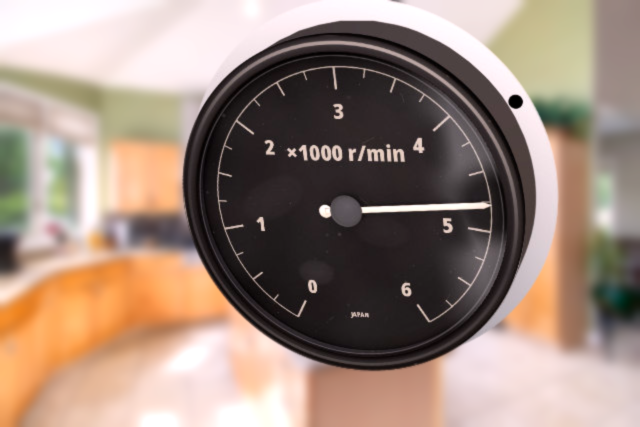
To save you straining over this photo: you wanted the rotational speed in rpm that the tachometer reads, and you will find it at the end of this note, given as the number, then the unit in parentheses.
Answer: 4750 (rpm)
